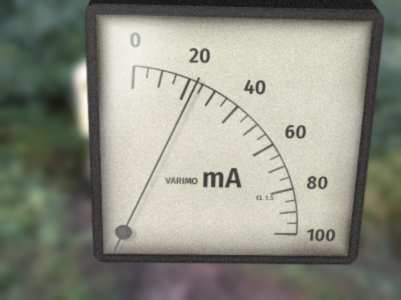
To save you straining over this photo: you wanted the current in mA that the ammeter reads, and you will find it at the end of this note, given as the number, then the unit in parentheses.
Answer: 22.5 (mA)
